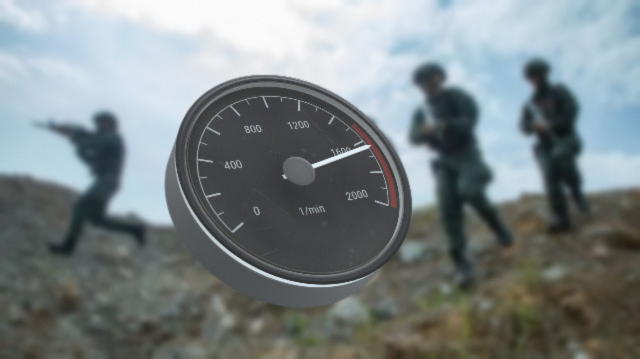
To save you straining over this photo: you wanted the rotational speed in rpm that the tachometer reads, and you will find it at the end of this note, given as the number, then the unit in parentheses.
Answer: 1650 (rpm)
